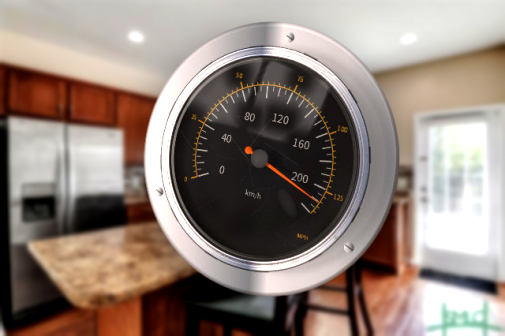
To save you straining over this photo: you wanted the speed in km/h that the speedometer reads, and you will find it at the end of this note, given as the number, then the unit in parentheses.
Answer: 210 (km/h)
